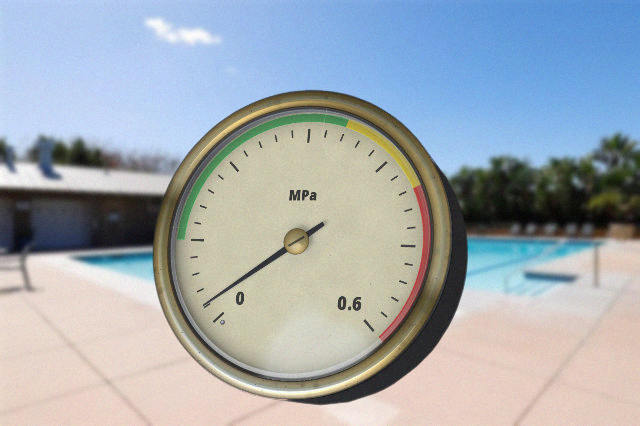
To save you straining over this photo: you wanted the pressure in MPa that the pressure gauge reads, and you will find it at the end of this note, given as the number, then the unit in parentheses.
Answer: 0.02 (MPa)
